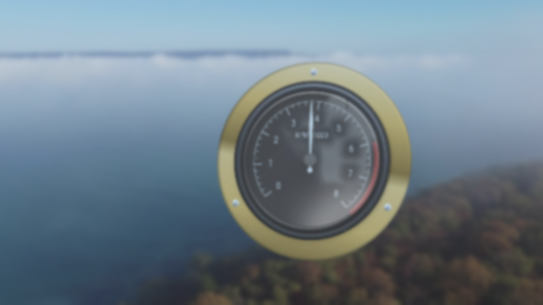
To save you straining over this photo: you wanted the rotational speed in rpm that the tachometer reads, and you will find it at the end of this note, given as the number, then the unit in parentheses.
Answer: 3800 (rpm)
